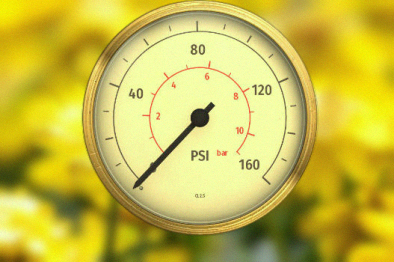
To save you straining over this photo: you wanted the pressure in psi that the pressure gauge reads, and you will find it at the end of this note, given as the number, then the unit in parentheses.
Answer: 0 (psi)
